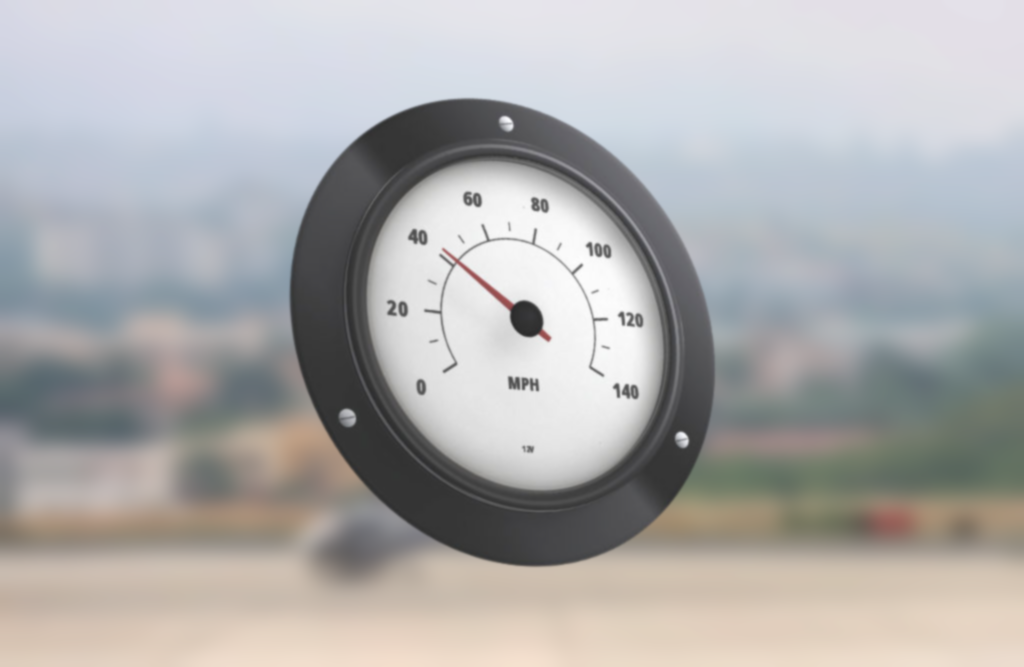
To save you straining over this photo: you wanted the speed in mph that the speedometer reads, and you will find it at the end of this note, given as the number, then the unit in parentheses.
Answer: 40 (mph)
